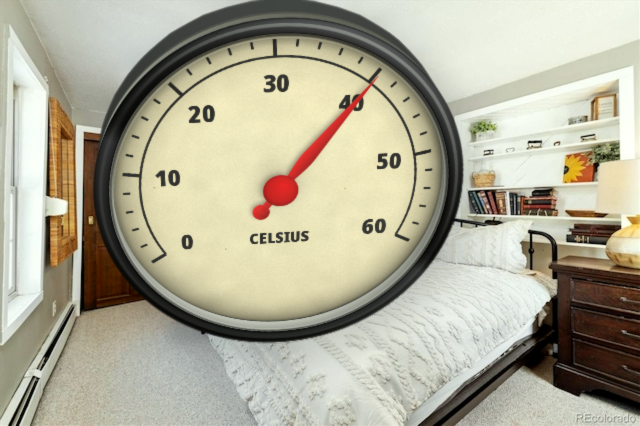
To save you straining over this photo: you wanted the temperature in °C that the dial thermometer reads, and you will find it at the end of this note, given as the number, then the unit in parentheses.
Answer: 40 (°C)
